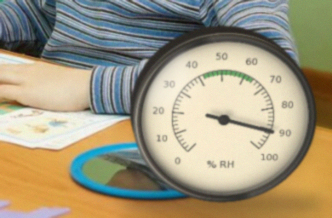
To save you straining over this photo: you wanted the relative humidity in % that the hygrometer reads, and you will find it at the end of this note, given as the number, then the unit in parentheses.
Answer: 90 (%)
